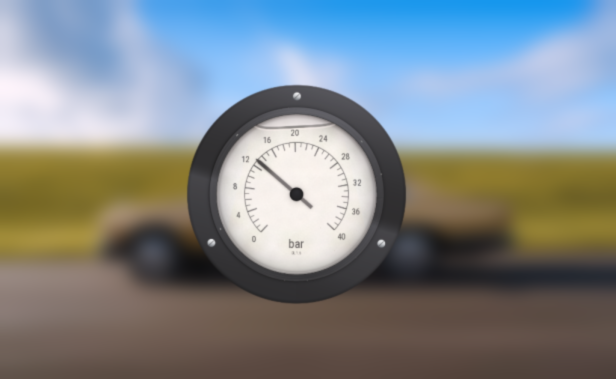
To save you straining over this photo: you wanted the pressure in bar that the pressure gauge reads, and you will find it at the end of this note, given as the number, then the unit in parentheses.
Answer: 13 (bar)
